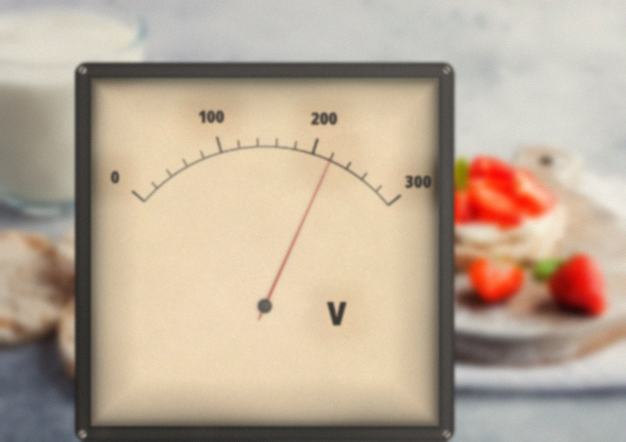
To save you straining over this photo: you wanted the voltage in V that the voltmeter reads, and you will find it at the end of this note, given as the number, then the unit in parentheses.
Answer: 220 (V)
